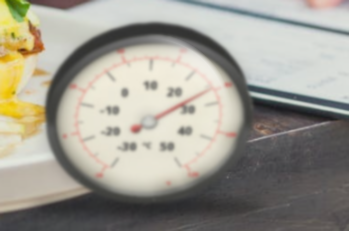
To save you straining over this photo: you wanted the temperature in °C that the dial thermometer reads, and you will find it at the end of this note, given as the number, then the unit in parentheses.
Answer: 25 (°C)
